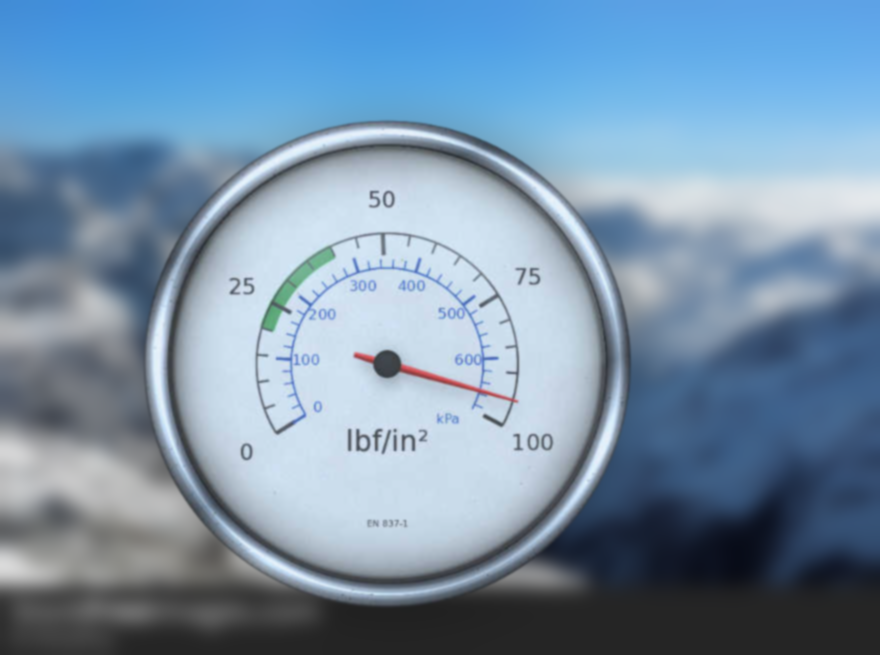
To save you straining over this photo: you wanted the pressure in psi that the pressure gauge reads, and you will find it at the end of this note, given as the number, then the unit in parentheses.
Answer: 95 (psi)
